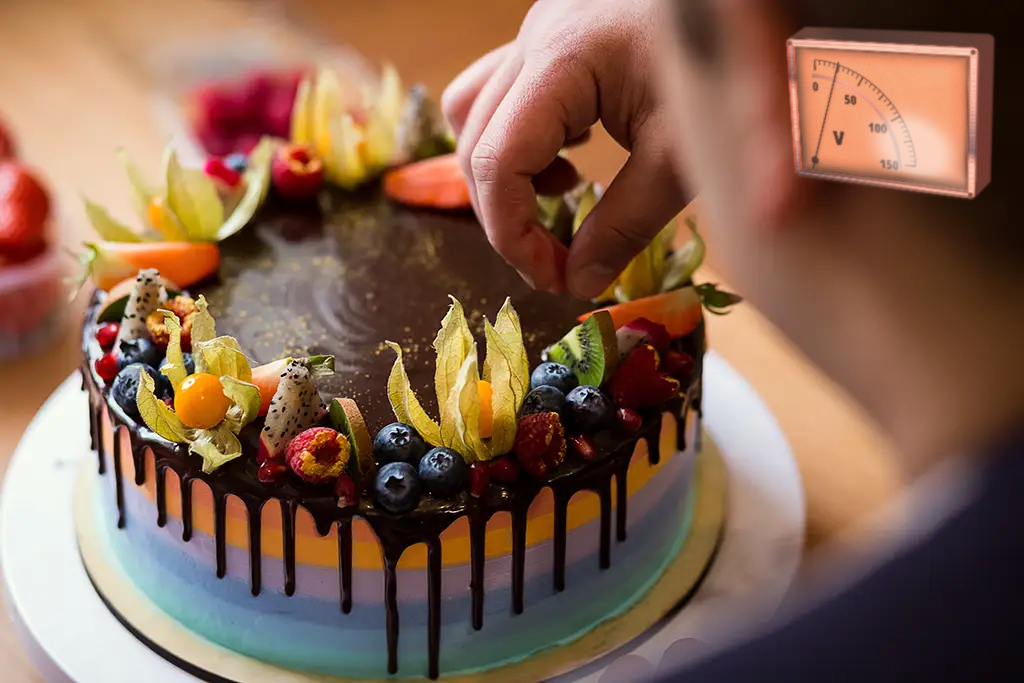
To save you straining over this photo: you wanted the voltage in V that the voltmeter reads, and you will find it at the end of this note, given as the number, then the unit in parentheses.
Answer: 25 (V)
